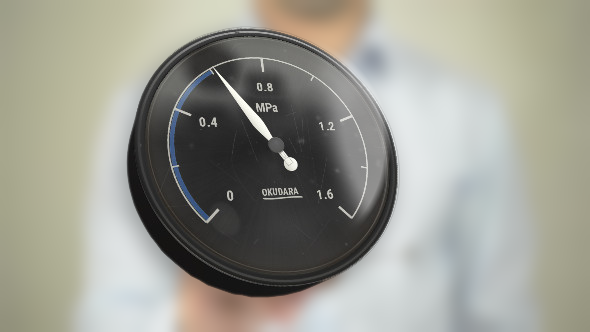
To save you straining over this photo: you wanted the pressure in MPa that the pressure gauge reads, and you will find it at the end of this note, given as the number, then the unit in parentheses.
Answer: 0.6 (MPa)
